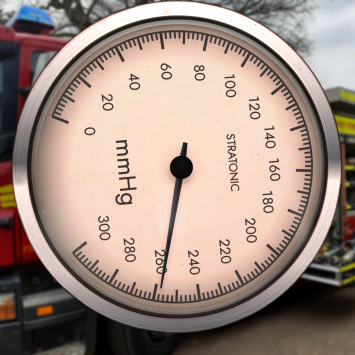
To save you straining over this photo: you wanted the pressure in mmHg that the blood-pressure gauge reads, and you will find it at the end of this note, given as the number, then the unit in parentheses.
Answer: 258 (mmHg)
